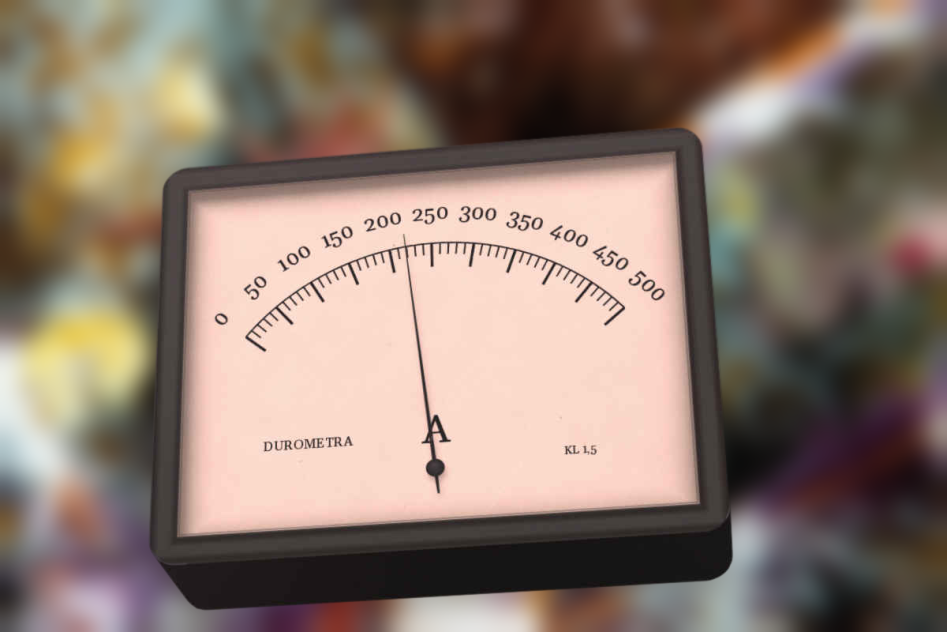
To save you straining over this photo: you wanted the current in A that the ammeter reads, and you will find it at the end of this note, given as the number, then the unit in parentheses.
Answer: 220 (A)
